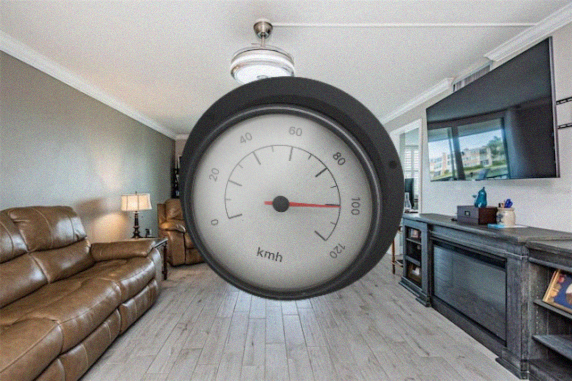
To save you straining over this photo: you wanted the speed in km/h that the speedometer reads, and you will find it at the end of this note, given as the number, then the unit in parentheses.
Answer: 100 (km/h)
